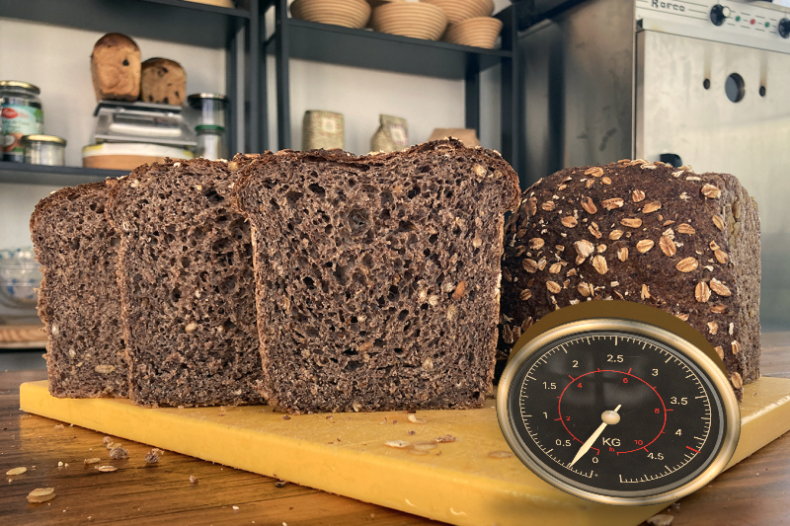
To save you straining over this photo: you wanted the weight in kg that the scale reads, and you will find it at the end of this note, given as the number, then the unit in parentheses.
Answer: 0.25 (kg)
